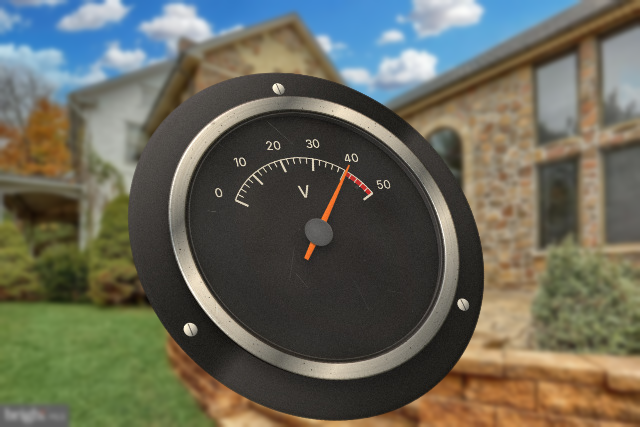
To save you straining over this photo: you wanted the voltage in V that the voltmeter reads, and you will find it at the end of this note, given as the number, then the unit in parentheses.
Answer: 40 (V)
